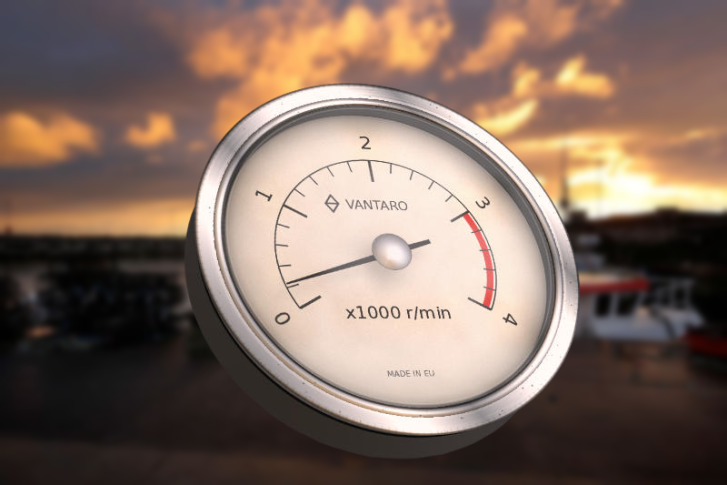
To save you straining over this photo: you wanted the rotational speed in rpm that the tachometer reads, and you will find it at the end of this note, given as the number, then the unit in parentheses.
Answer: 200 (rpm)
